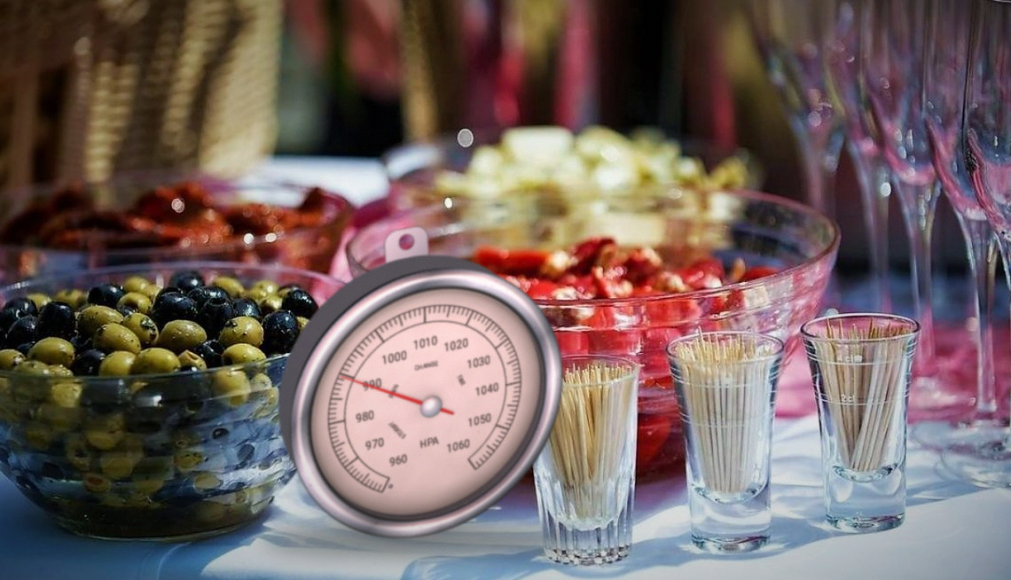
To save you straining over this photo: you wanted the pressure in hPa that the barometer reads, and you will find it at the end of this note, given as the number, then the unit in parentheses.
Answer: 990 (hPa)
